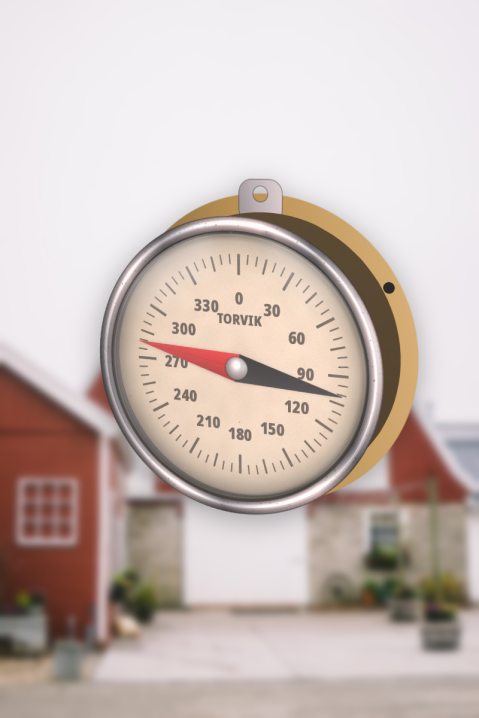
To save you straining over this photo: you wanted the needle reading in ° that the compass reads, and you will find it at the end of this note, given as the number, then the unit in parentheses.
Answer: 280 (°)
